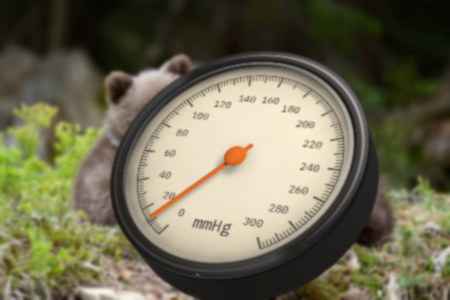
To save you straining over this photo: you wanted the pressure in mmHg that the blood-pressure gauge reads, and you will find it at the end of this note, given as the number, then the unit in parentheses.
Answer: 10 (mmHg)
